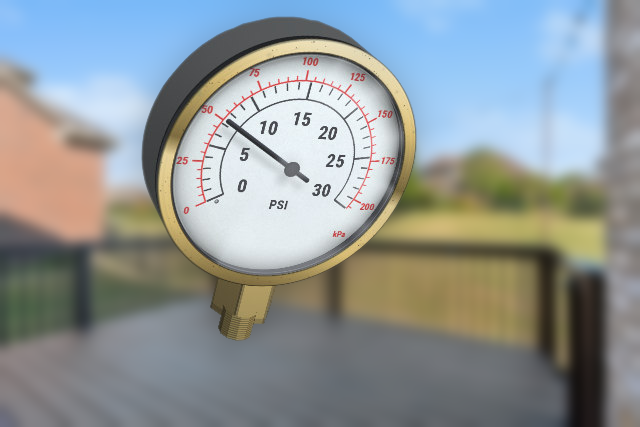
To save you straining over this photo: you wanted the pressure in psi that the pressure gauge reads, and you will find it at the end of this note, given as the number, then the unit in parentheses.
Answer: 7.5 (psi)
